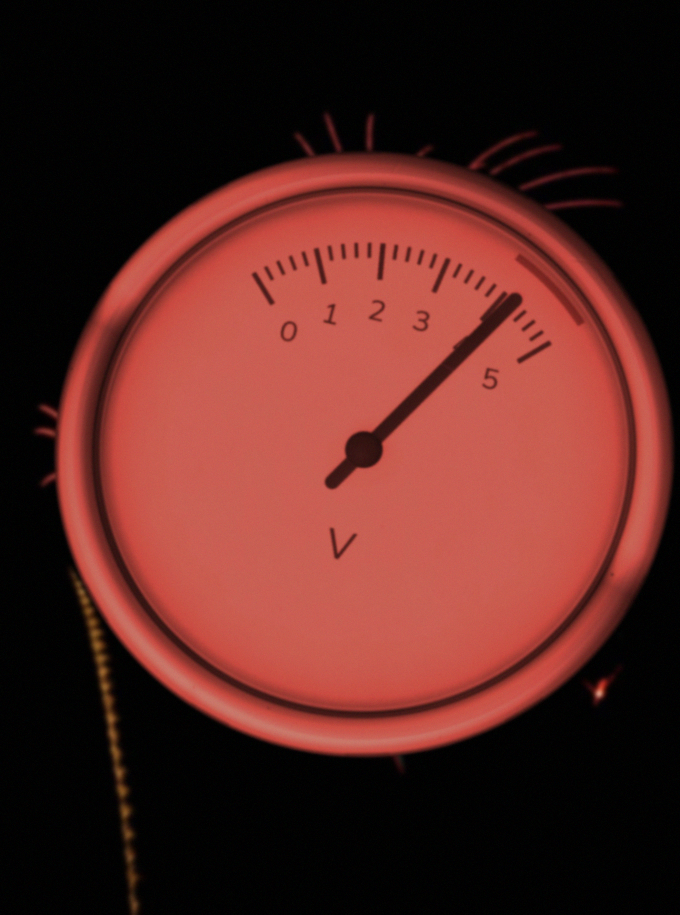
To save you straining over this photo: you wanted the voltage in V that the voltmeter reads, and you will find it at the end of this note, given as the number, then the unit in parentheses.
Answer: 4.2 (V)
